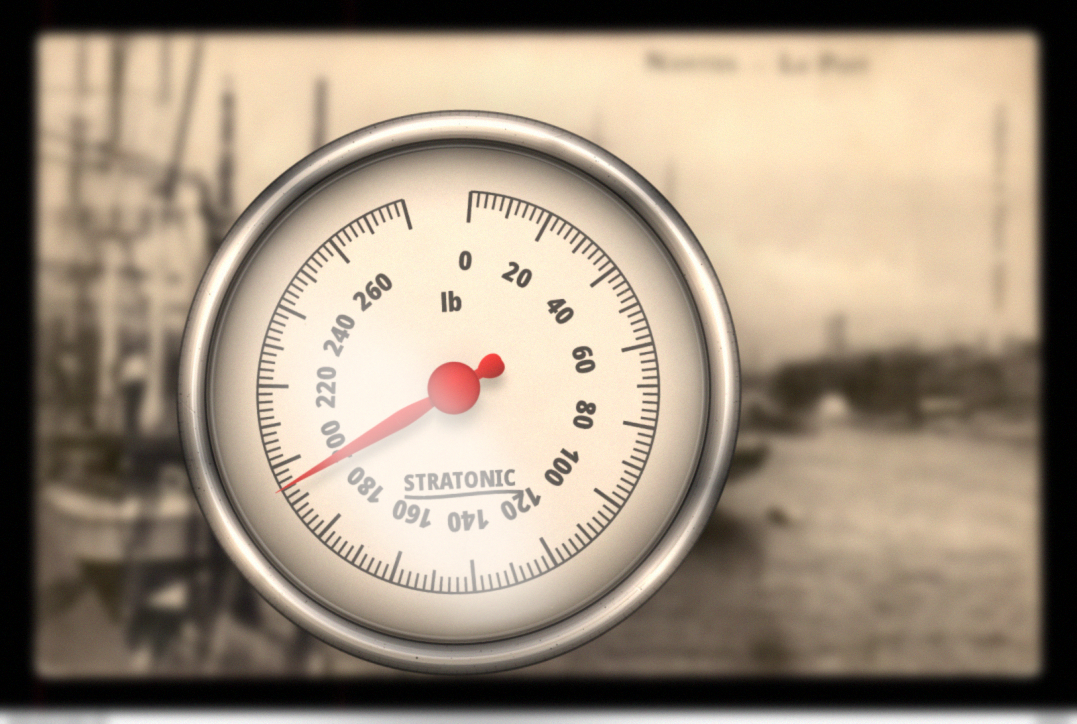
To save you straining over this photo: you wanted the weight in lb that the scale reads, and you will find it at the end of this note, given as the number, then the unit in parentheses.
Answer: 194 (lb)
